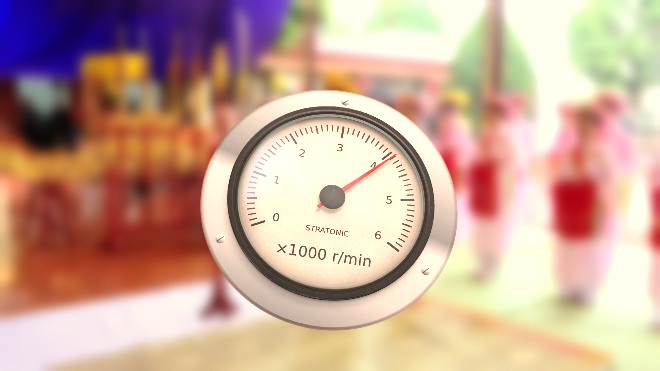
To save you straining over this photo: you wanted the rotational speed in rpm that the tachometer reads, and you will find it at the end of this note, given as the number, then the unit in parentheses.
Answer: 4100 (rpm)
